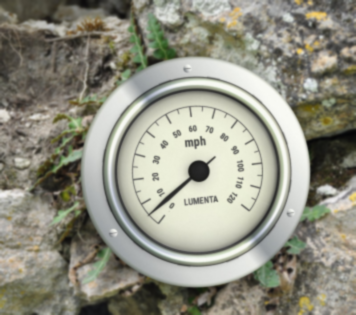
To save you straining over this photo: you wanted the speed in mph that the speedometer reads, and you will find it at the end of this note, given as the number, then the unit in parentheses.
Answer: 5 (mph)
